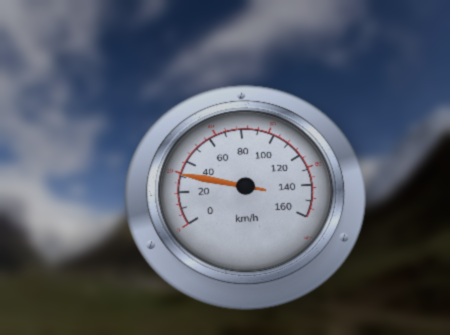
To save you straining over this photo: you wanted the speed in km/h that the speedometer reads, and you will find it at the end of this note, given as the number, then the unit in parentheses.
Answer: 30 (km/h)
